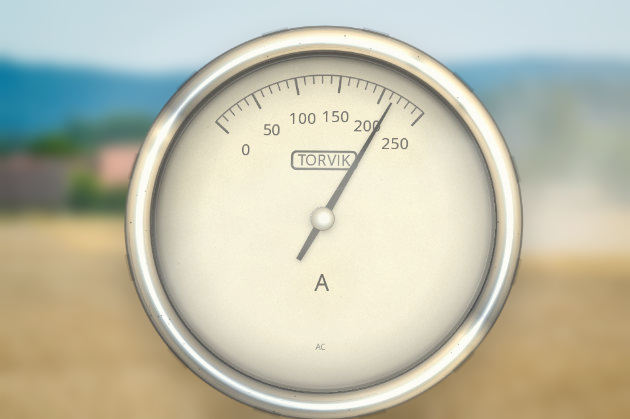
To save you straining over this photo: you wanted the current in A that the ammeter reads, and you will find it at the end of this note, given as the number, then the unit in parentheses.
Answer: 215 (A)
